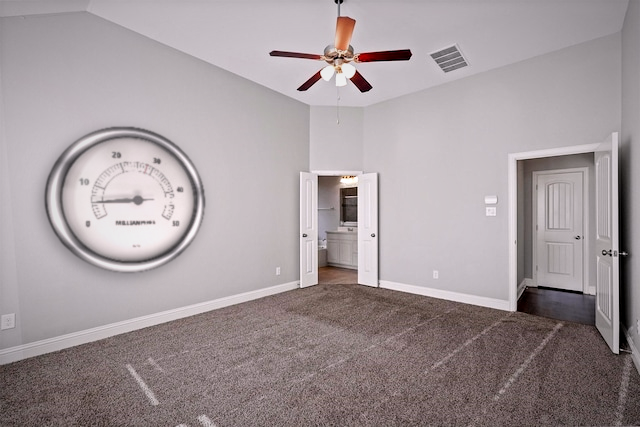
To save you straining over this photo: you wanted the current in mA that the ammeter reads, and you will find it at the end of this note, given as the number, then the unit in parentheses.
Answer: 5 (mA)
